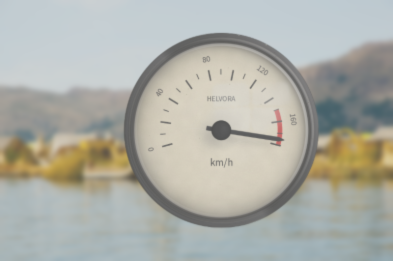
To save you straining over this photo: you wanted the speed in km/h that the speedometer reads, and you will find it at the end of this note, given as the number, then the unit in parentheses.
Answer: 175 (km/h)
